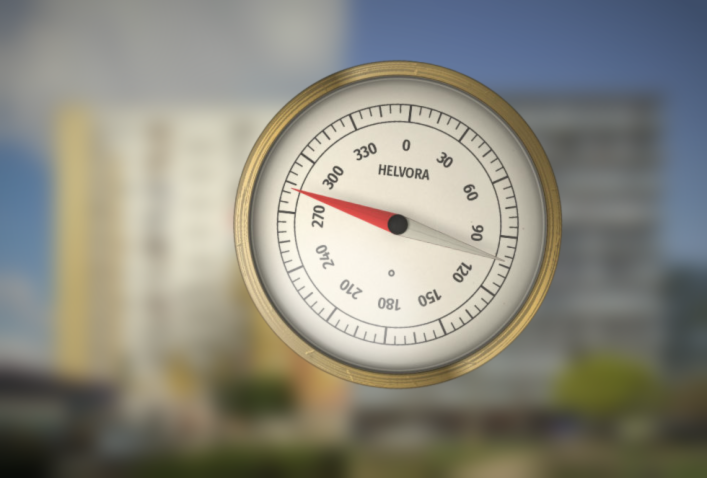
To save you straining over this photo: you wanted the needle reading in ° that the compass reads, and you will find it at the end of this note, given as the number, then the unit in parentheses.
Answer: 282.5 (°)
